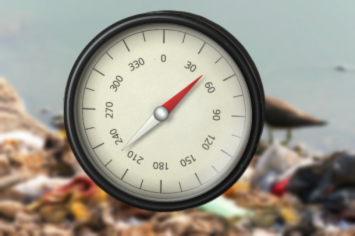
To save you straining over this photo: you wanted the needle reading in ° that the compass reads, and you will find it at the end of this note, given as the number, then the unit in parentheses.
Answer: 45 (°)
